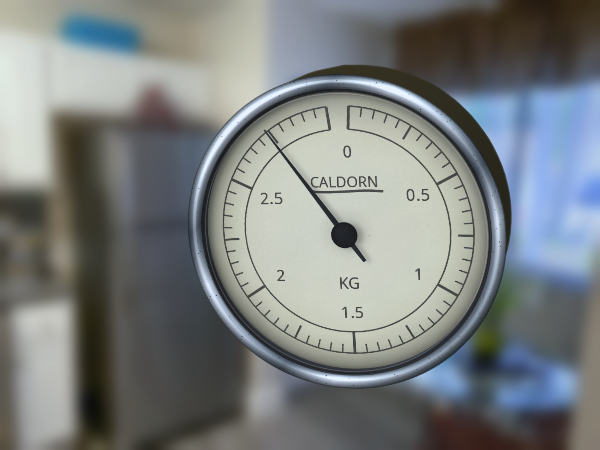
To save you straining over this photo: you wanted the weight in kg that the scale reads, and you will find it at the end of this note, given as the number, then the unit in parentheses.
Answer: 2.75 (kg)
